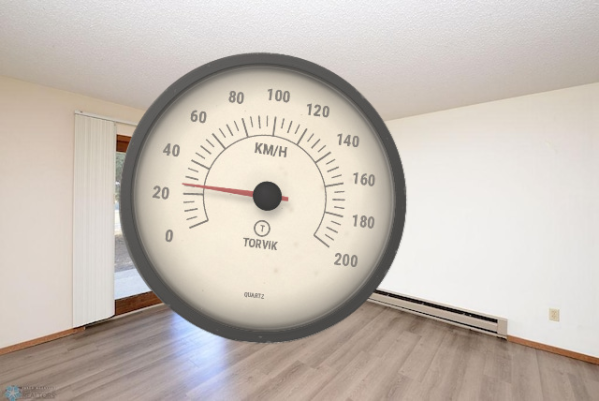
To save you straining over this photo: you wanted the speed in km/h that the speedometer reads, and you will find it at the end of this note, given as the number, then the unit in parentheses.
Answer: 25 (km/h)
